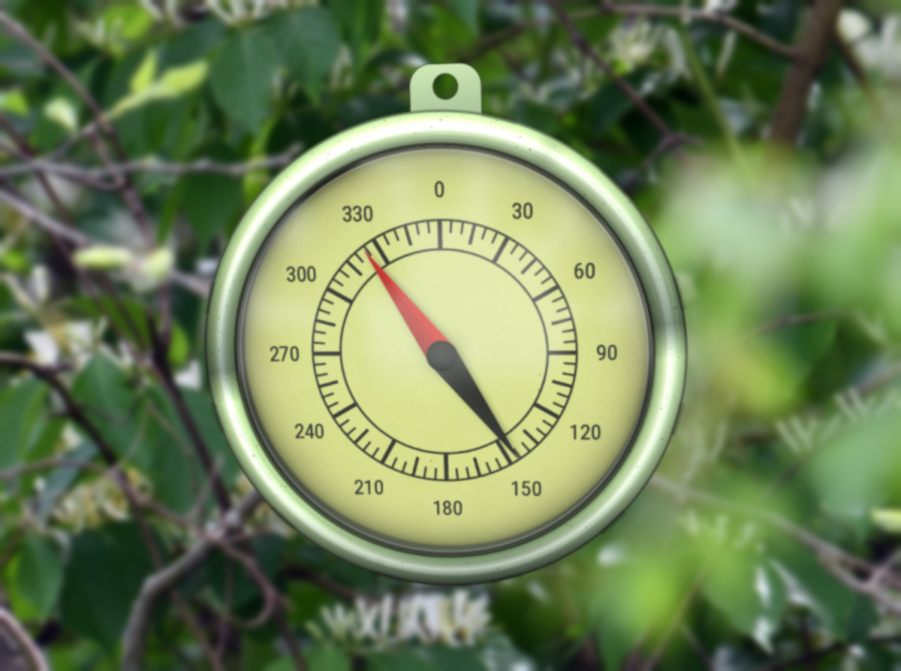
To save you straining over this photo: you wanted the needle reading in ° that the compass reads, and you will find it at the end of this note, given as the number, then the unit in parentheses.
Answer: 325 (°)
